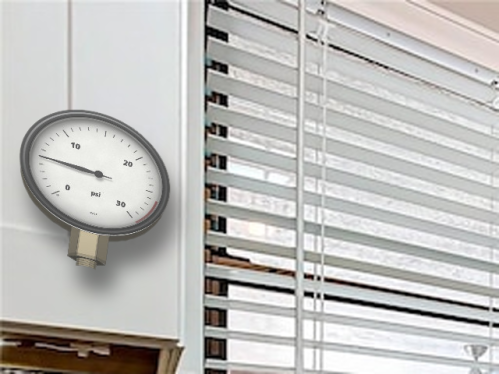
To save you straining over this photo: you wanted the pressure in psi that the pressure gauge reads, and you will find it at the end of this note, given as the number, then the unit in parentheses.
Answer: 5 (psi)
